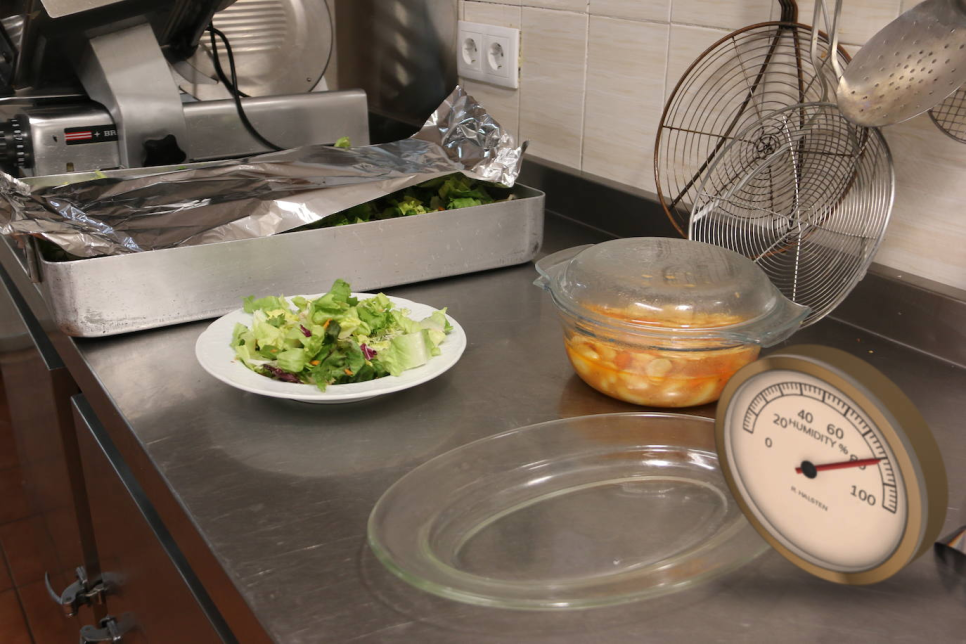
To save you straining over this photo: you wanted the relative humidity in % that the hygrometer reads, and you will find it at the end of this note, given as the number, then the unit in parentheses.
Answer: 80 (%)
